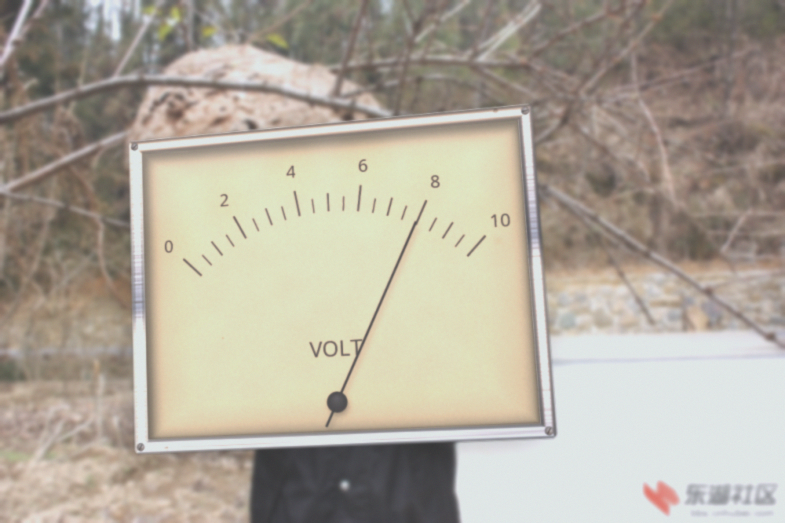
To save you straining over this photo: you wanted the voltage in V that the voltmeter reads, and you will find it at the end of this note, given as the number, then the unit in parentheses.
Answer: 8 (V)
